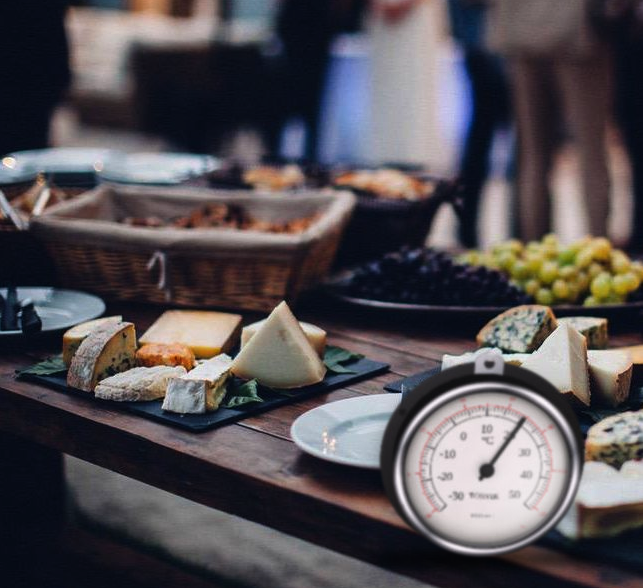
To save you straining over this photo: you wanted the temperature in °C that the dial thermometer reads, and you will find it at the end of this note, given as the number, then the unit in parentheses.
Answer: 20 (°C)
